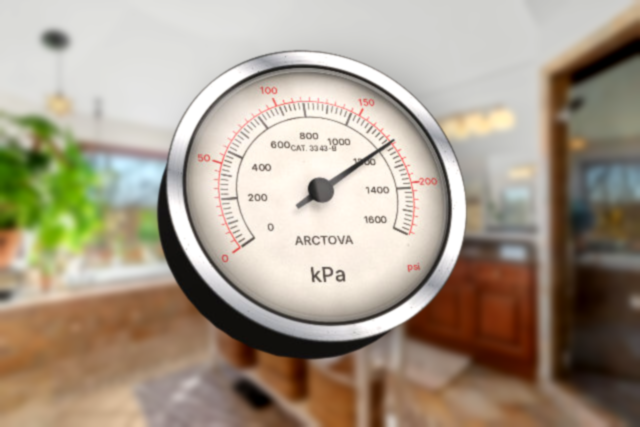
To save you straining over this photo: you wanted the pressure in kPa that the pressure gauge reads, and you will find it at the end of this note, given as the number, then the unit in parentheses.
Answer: 1200 (kPa)
